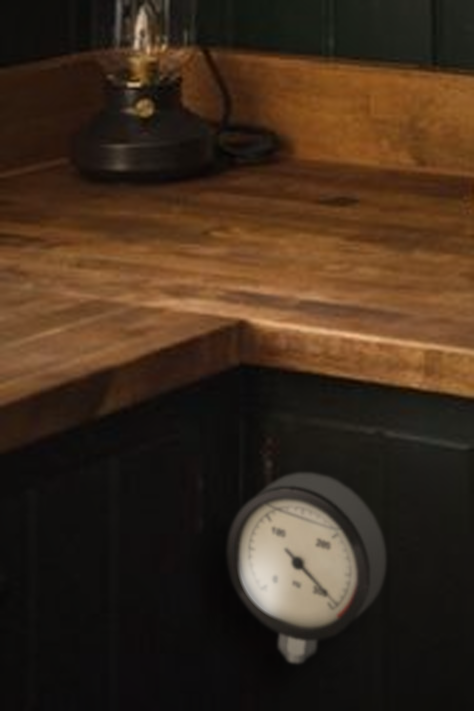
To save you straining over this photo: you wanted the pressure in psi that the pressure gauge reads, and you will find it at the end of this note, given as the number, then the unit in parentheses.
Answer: 290 (psi)
